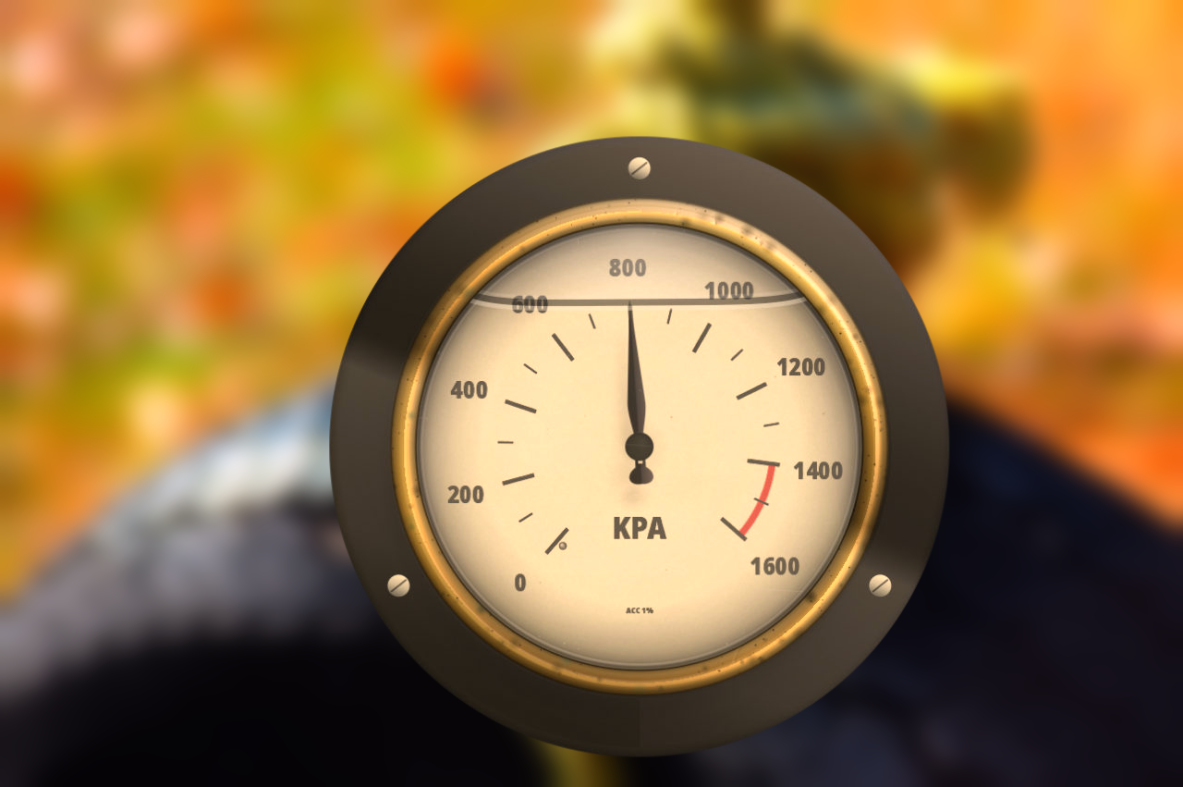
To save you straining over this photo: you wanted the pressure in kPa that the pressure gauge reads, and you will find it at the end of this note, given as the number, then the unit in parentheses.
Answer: 800 (kPa)
